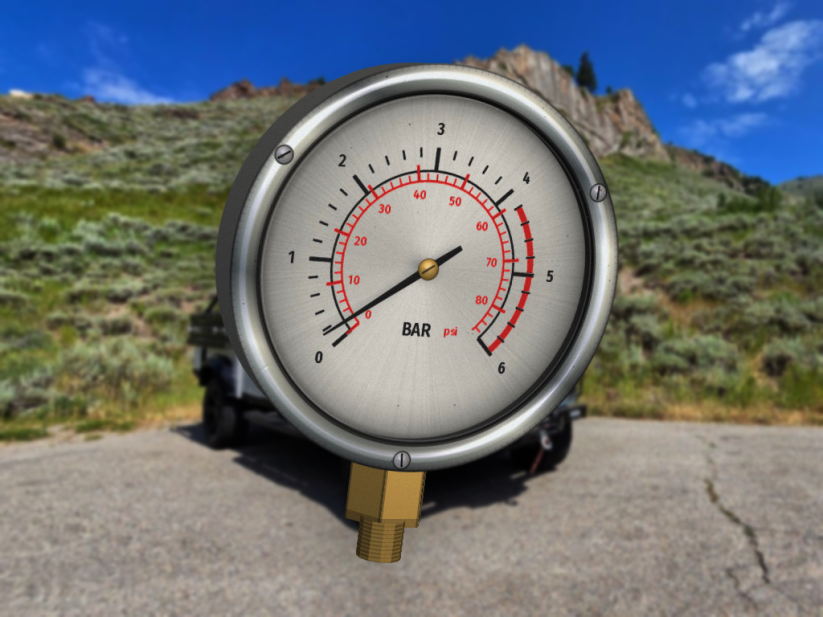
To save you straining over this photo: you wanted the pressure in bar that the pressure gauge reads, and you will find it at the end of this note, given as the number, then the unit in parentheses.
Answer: 0.2 (bar)
